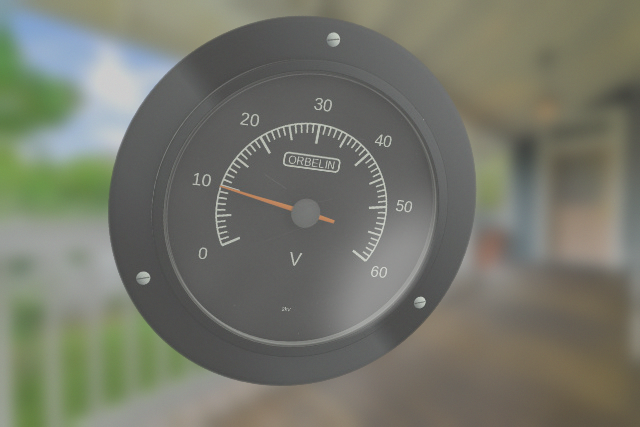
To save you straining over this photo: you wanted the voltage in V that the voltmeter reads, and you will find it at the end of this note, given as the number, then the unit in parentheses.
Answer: 10 (V)
